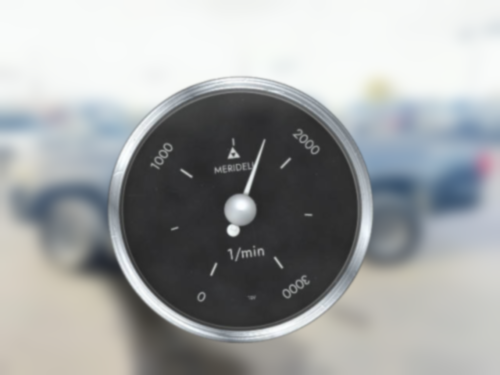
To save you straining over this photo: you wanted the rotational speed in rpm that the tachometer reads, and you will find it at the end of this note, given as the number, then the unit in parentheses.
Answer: 1750 (rpm)
